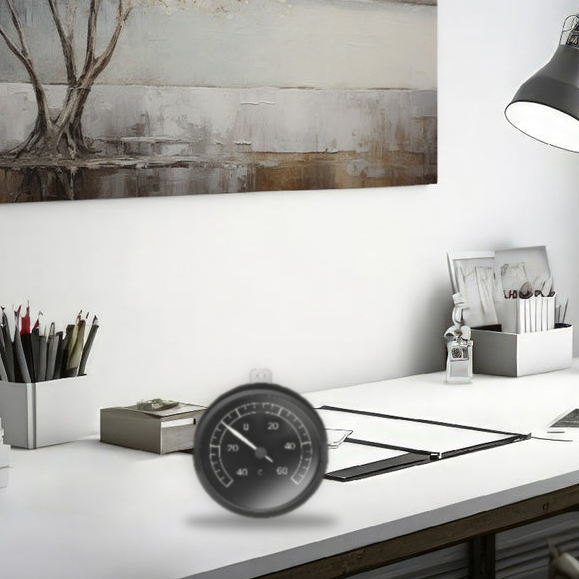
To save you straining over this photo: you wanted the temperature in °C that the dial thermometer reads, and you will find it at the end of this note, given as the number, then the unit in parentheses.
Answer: -8 (°C)
